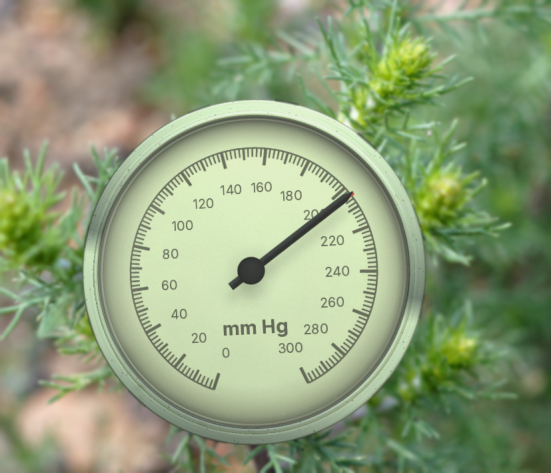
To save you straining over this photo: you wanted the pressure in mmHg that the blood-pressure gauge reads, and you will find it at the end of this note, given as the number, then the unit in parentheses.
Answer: 204 (mmHg)
